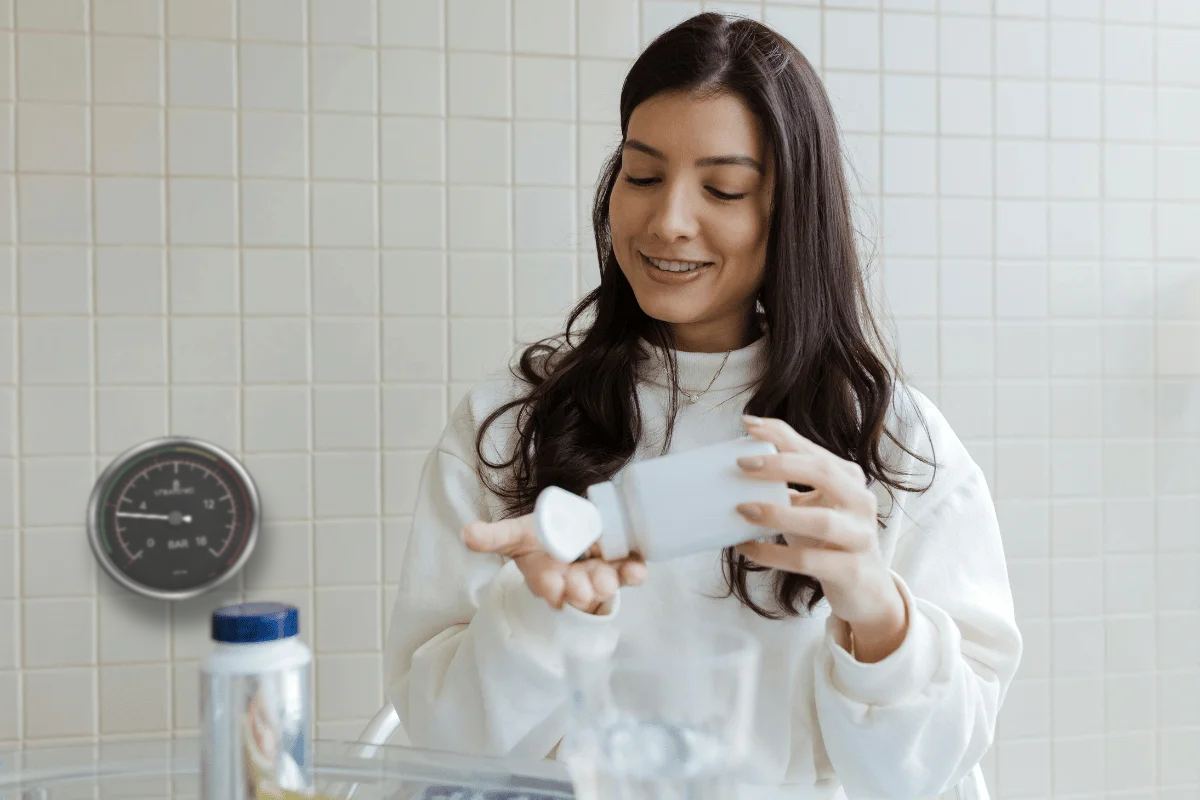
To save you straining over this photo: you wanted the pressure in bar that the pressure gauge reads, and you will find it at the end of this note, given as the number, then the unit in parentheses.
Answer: 3 (bar)
